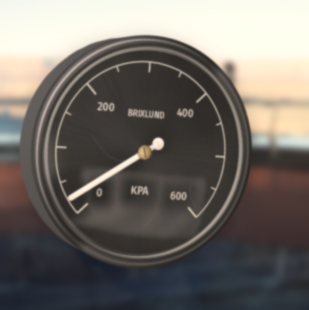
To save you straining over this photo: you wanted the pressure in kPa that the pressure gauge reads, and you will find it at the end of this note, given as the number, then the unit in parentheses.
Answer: 25 (kPa)
